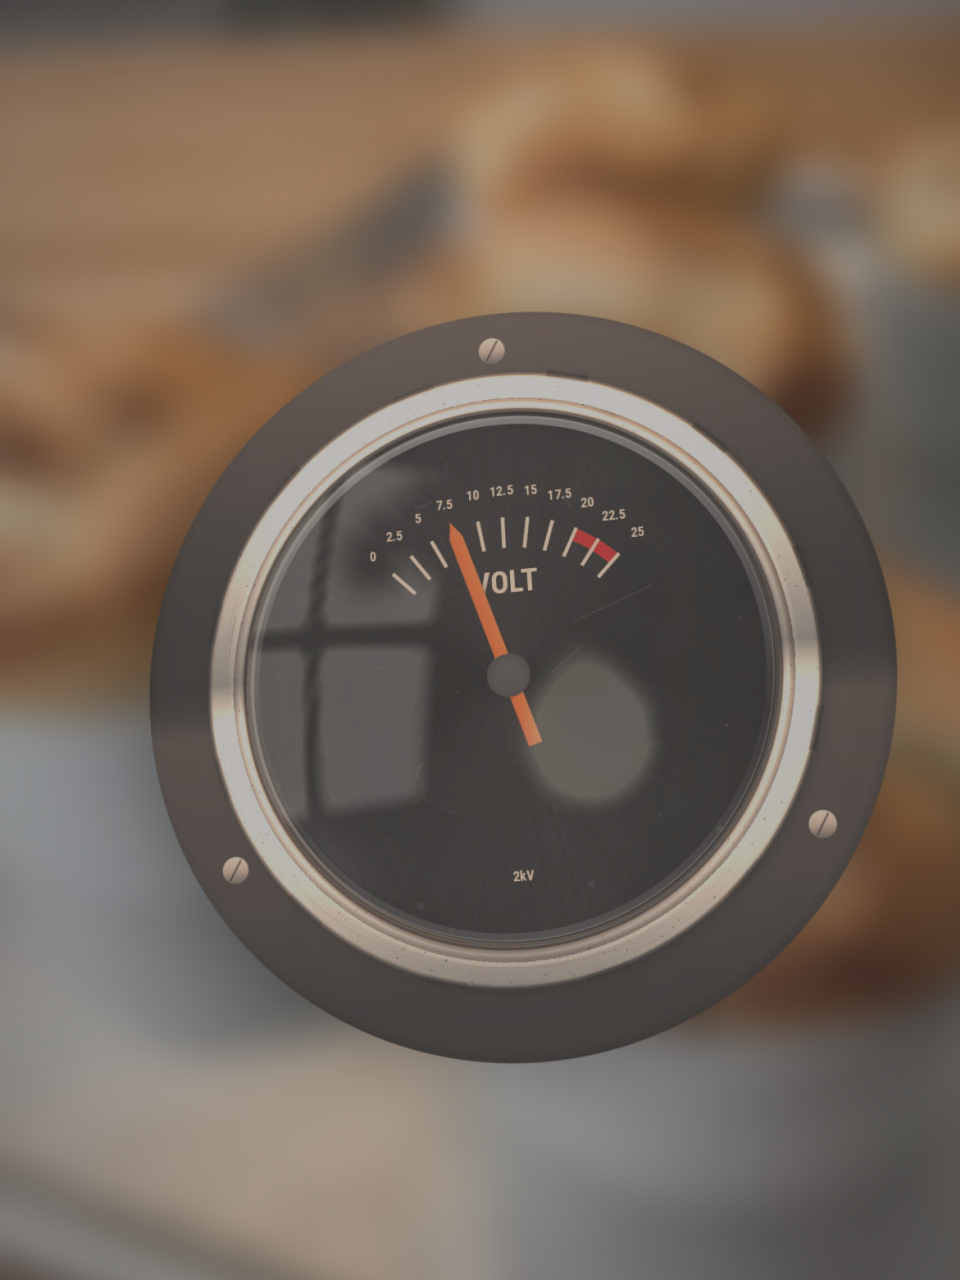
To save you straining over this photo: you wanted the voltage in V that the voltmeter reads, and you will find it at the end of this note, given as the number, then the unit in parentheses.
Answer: 7.5 (V)
